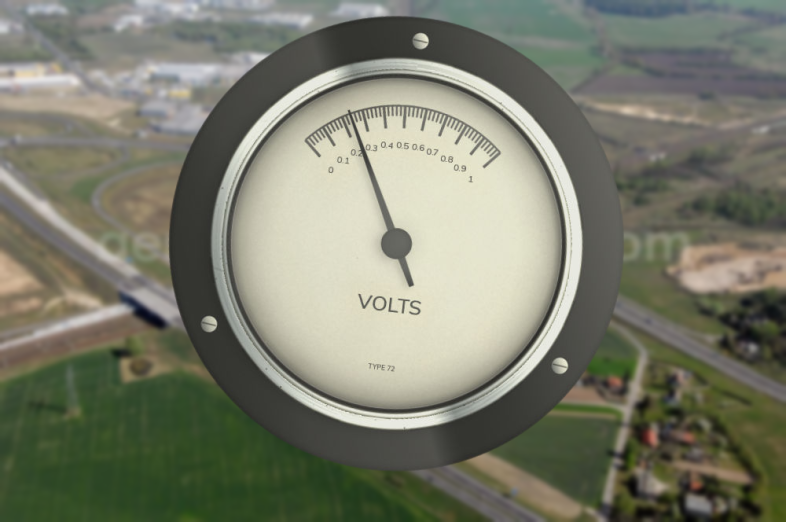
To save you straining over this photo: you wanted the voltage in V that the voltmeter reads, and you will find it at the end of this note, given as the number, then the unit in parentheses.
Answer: 0.24 (V)
